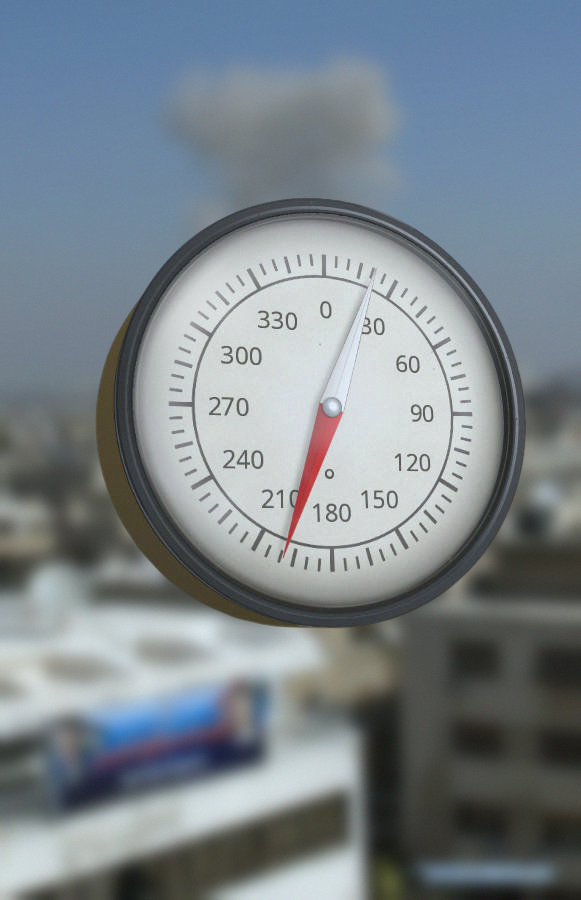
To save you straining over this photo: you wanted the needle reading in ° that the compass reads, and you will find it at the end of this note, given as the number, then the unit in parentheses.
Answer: 200 (°)
